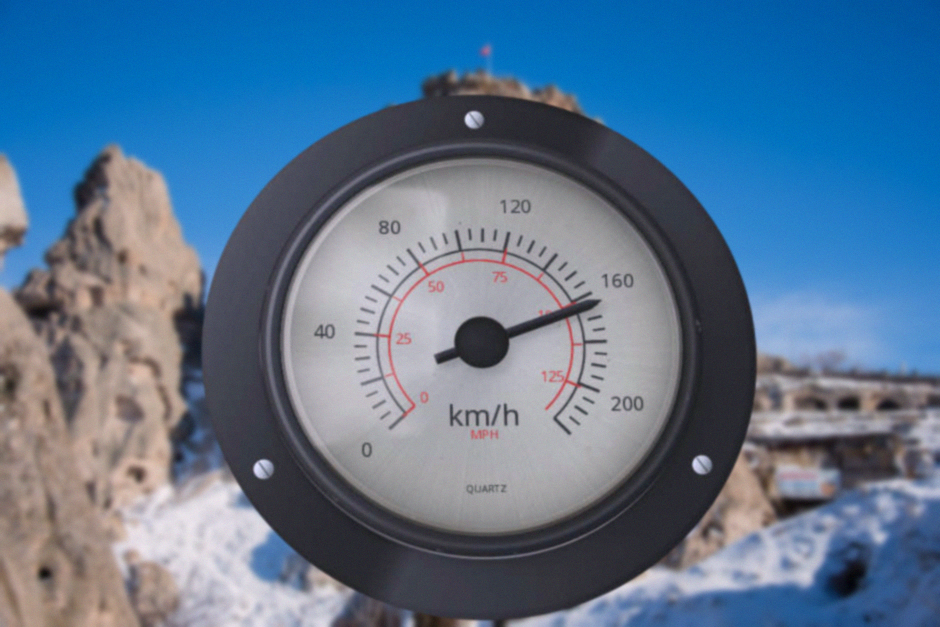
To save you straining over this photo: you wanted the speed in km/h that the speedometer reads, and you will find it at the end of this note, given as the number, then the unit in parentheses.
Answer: 165 (km/h)
